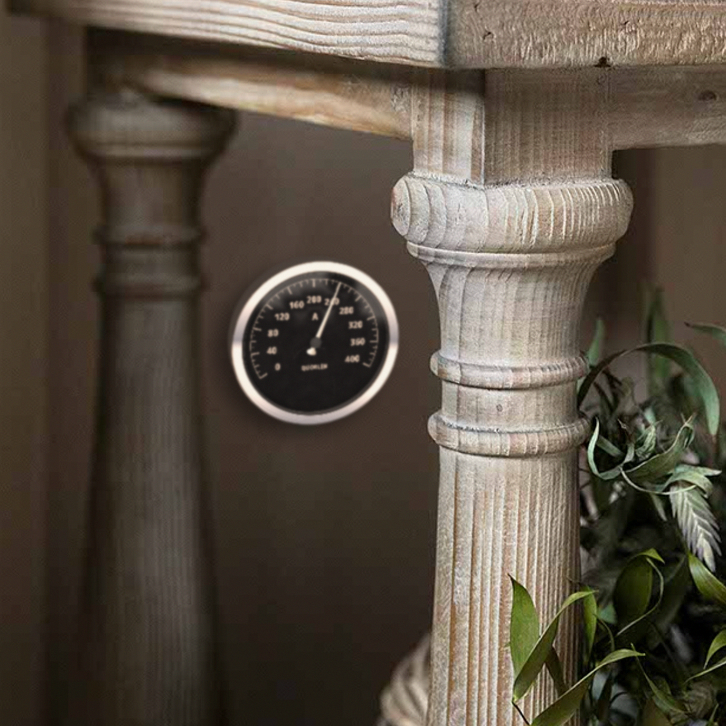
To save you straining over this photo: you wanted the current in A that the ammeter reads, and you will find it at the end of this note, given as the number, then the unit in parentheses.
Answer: 240 (A)
